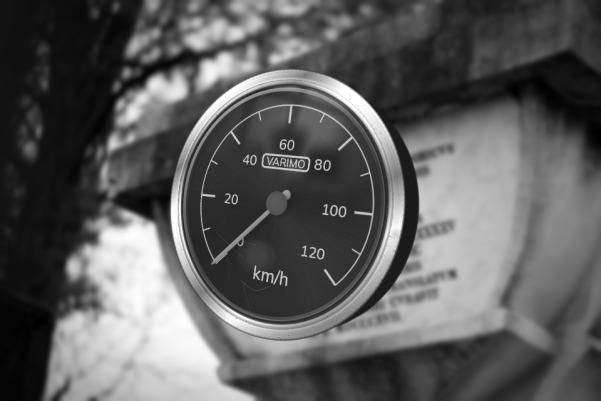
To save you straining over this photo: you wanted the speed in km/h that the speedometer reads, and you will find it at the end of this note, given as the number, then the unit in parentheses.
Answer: 0 (km/h)
